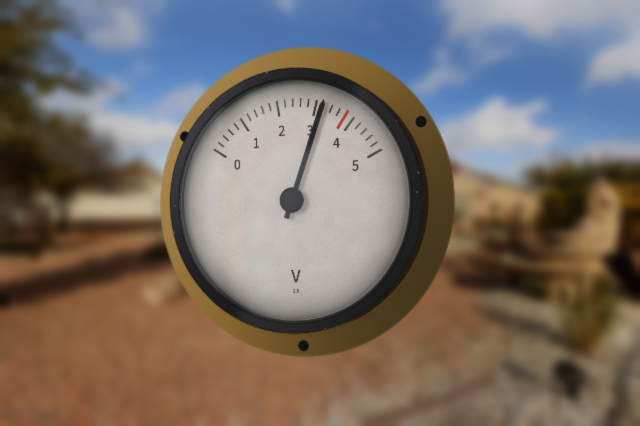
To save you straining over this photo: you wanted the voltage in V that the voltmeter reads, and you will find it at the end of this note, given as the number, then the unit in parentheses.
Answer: 3.2 (V)
